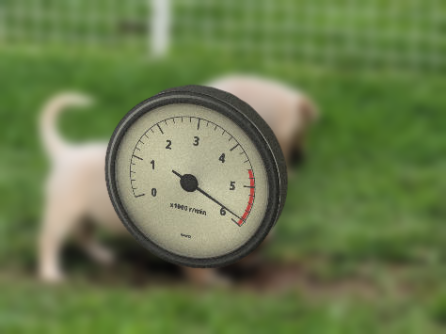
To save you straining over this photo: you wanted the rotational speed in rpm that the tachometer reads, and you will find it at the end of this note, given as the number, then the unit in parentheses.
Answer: 5800 (rpm)
